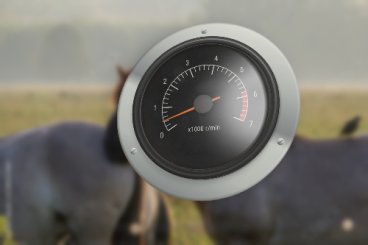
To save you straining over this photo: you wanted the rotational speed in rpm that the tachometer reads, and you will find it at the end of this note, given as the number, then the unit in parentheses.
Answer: 400 (rpm)
